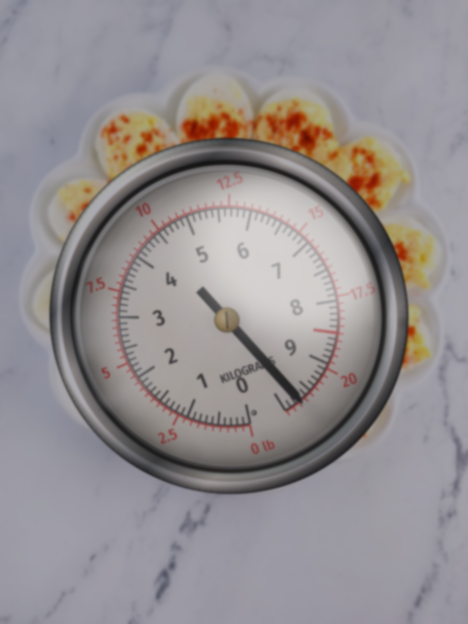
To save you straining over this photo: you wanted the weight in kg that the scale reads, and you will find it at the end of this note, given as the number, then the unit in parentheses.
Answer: 9.7 (kg)
